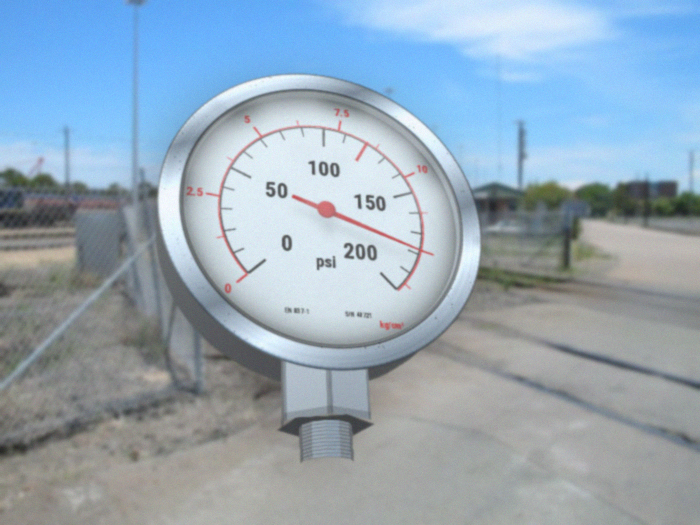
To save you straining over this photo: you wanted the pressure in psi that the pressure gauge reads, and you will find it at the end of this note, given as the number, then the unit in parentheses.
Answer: 180 (psi)
